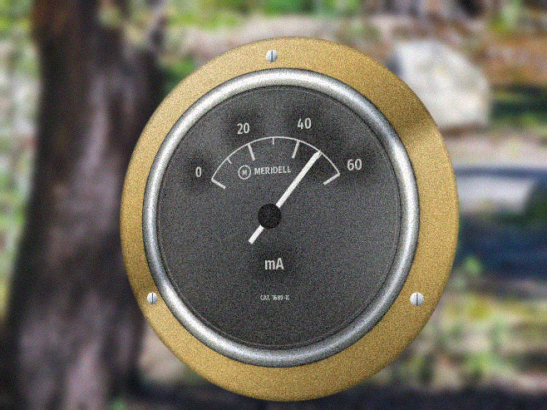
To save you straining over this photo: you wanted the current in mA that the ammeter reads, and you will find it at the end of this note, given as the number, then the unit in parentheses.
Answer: 50 (mA)
